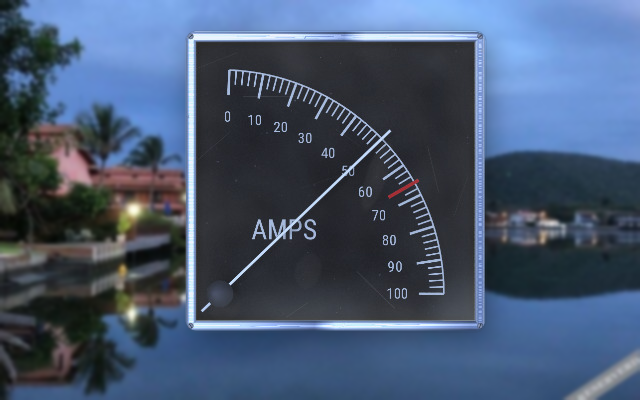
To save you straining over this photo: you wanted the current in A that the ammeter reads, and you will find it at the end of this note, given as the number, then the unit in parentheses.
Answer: 50 (A)
